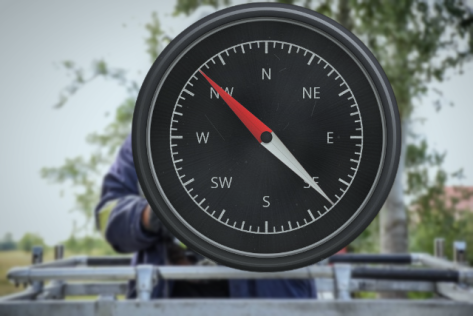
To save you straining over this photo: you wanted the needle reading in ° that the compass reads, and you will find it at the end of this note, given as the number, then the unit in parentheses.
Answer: 315 (°)
